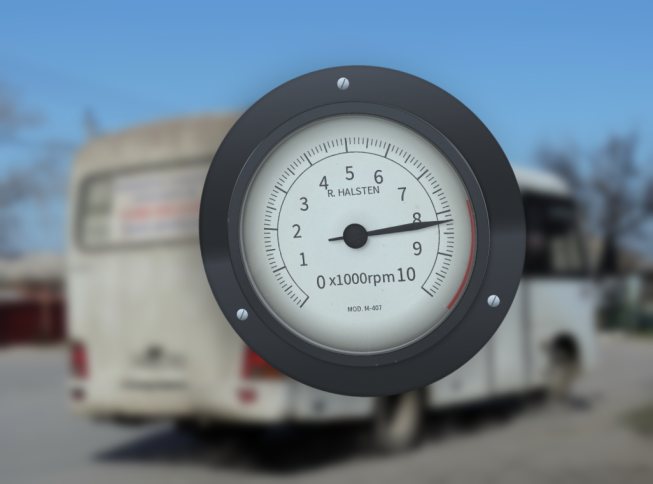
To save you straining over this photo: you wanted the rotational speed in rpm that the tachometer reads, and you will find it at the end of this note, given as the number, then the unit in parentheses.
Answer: 8200 (rpm)
